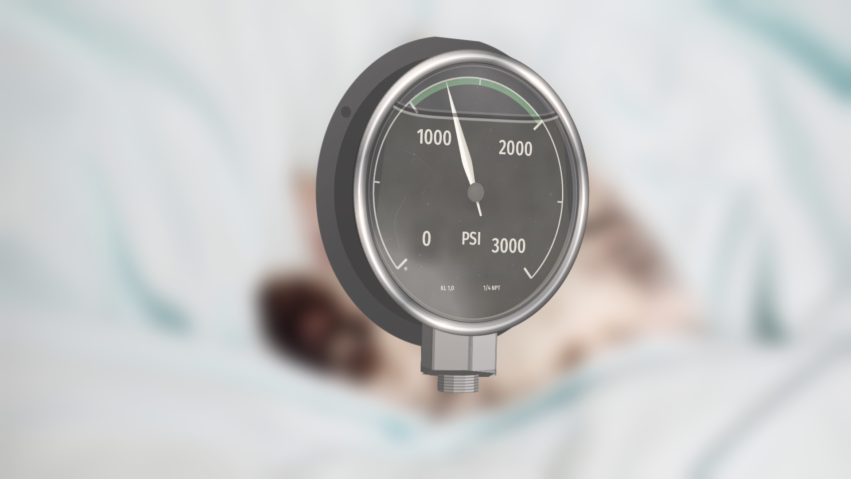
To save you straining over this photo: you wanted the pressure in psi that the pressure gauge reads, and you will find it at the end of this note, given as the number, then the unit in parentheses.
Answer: 1250 (psi)
